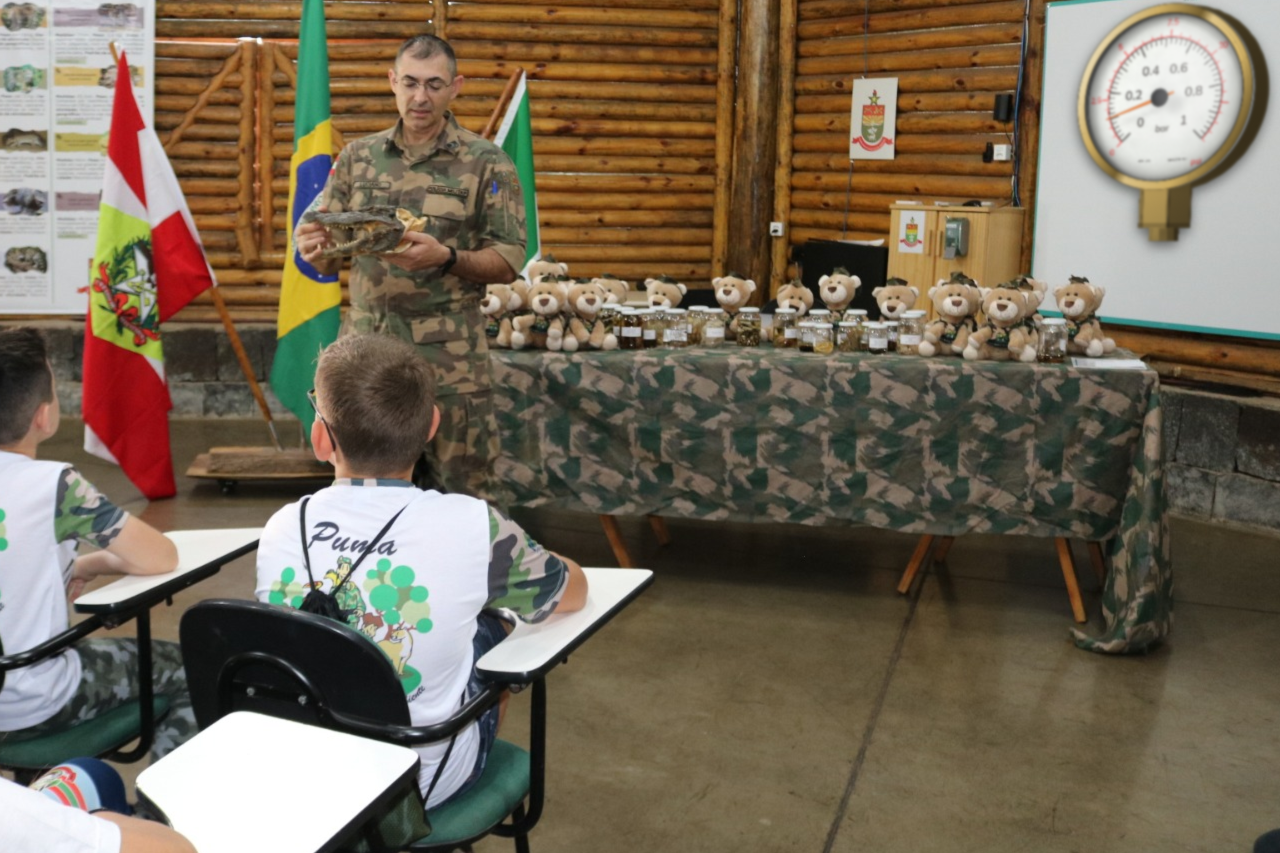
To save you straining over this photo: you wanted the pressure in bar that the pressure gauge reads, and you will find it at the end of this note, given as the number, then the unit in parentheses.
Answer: 0.1 (bar)
